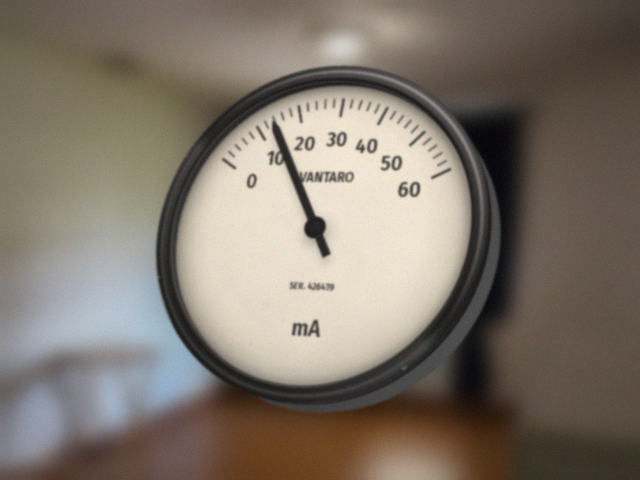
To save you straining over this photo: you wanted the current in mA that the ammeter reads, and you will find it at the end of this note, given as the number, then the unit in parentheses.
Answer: 14 (mA)
